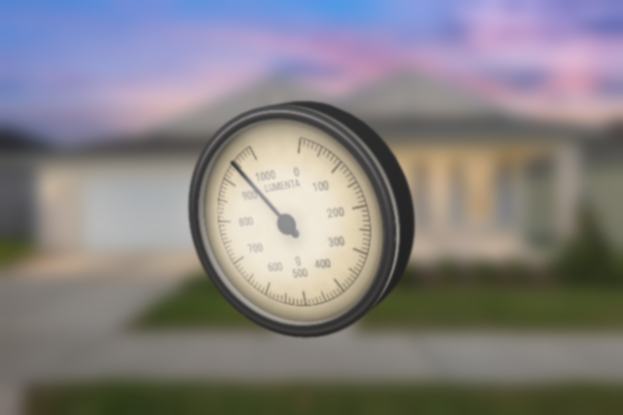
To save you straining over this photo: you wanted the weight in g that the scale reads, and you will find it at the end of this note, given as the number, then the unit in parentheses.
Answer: 950 (g)
